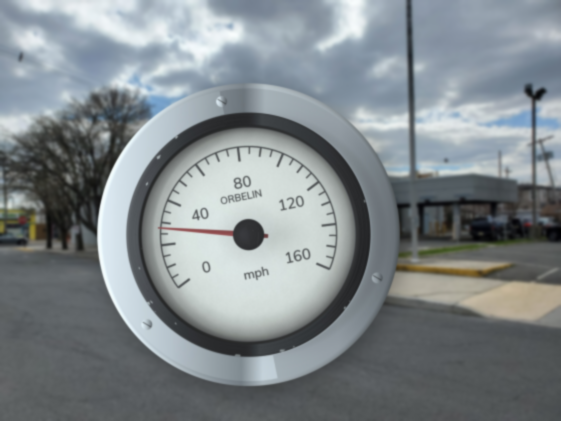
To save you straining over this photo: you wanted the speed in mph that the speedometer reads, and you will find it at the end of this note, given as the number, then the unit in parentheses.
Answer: 27.5 (mph)
